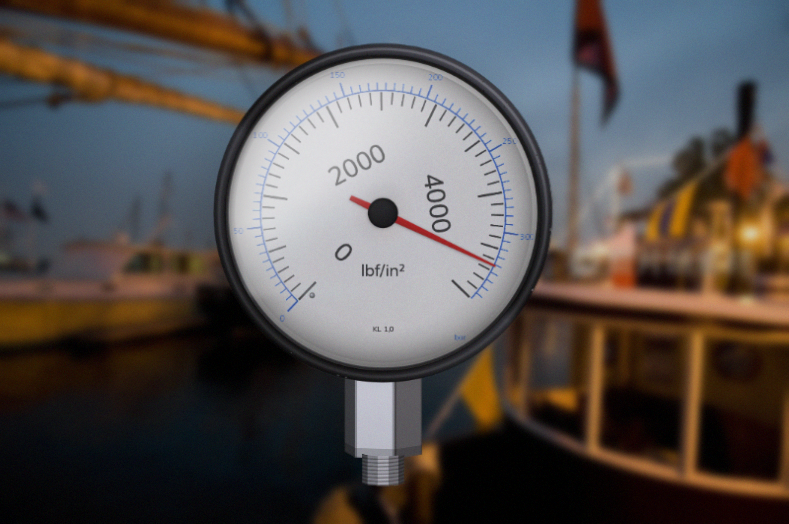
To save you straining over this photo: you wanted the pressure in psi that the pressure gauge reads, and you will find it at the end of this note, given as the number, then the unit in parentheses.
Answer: 4650 (psi)
